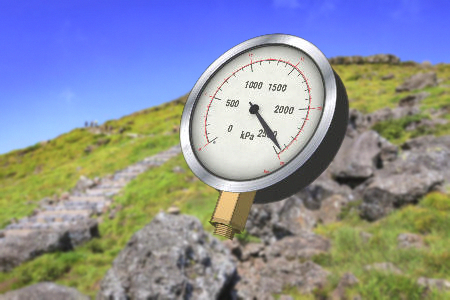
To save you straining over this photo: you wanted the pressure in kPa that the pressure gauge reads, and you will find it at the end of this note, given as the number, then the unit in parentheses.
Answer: 2450 (kPa)
